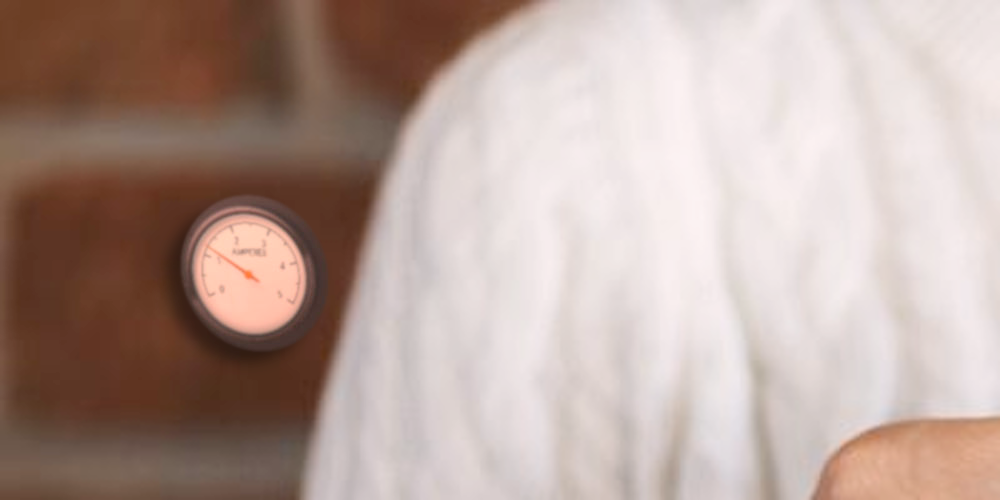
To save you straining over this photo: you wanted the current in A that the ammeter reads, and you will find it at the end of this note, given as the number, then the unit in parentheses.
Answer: 1.25 (A)
